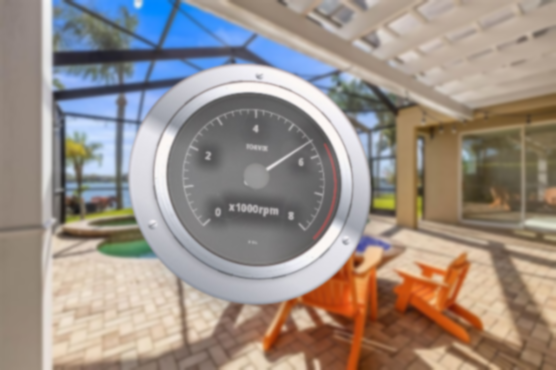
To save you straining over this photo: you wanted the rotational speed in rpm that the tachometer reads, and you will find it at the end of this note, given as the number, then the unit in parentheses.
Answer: 5600 (rpm)
